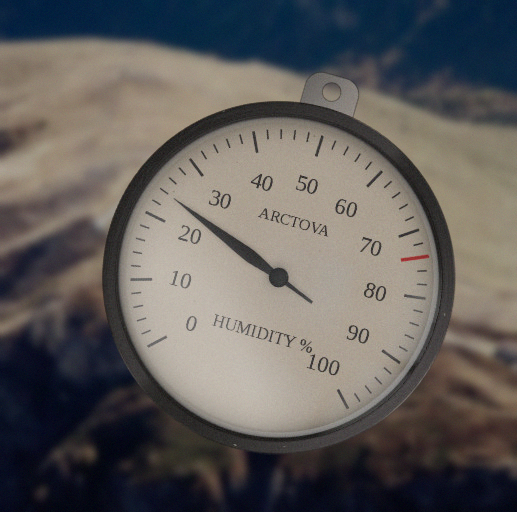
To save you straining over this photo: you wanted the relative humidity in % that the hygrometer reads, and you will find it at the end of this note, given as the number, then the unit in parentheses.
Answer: 24 (%)
